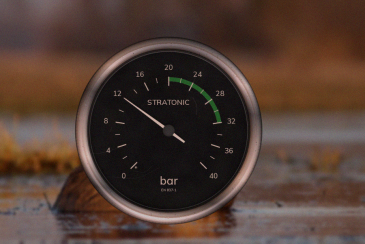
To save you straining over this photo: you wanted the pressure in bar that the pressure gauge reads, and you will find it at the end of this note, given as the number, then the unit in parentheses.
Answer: 12 (bar)
